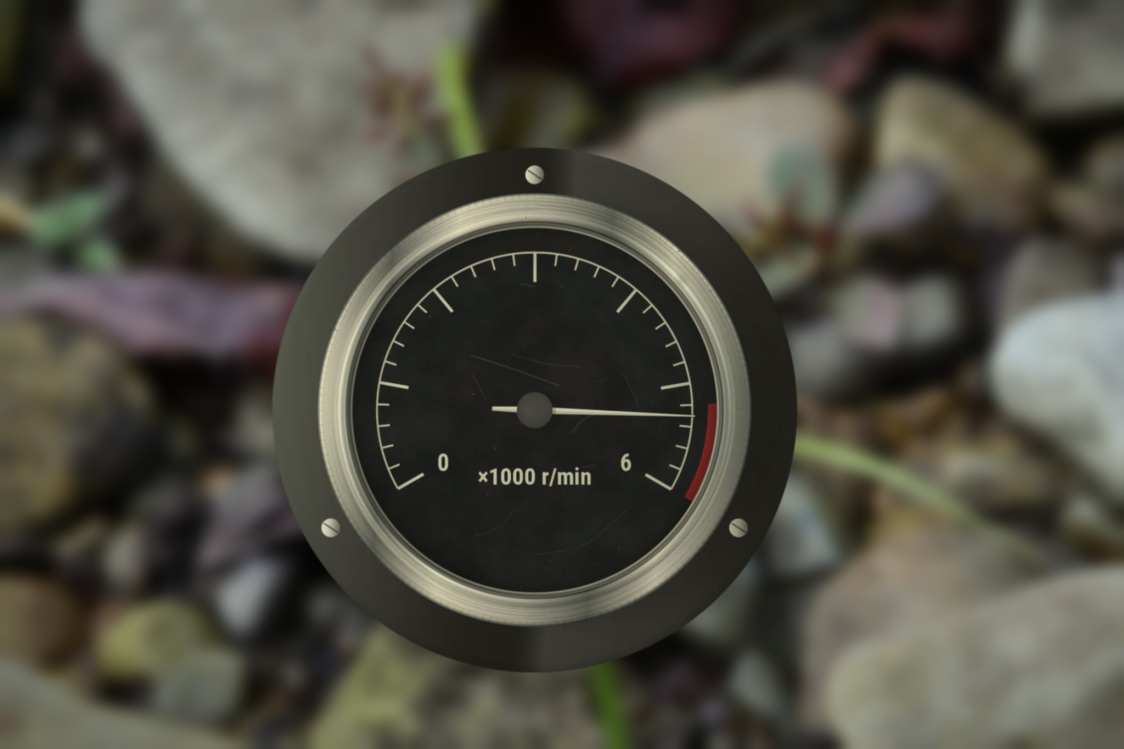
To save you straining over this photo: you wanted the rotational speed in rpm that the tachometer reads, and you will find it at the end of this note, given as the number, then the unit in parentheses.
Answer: 5300 (rpm)
